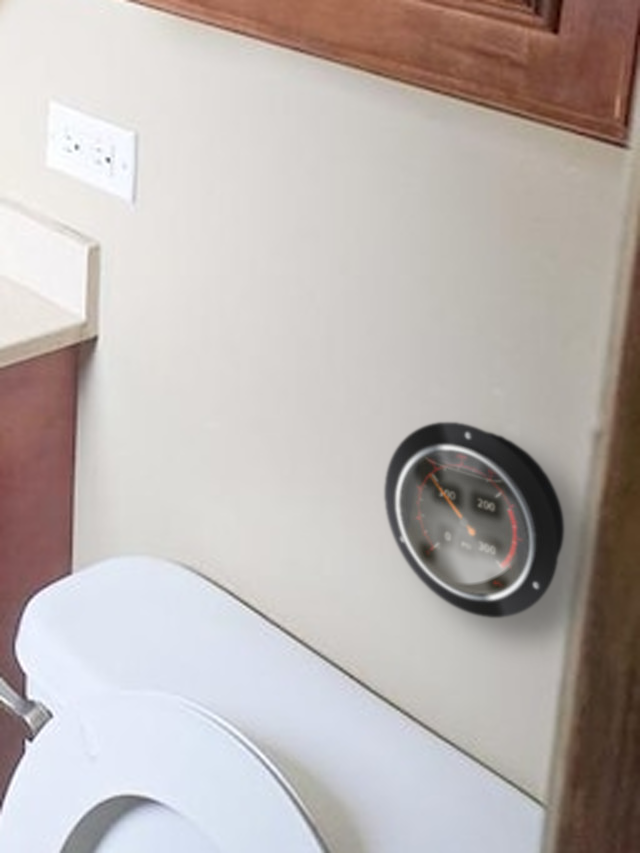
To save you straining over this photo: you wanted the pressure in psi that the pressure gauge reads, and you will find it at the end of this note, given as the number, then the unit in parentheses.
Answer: 100 (psi)
